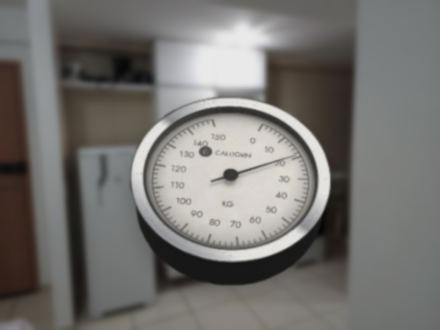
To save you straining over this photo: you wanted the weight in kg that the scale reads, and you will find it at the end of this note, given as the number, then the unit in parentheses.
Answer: 20 (kg)
